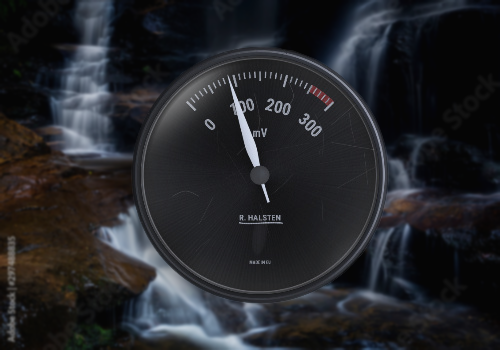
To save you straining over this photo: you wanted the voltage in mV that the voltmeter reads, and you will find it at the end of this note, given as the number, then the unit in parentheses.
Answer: 90 (mV)
